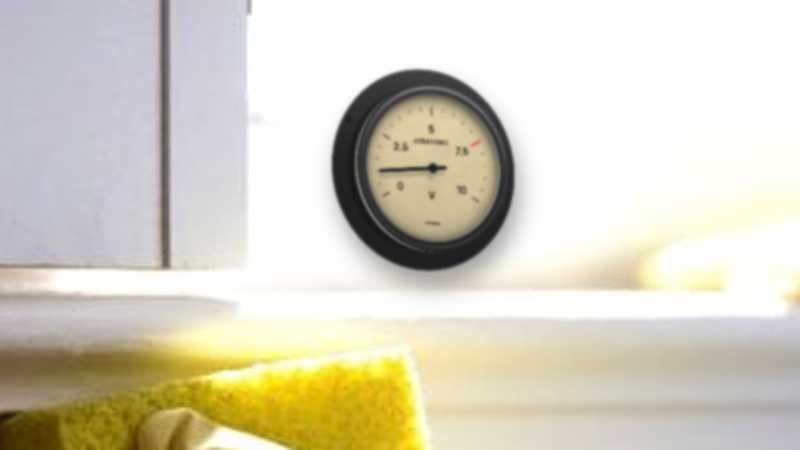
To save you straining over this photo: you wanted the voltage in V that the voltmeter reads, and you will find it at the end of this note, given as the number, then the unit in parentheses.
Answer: 1 (V)
